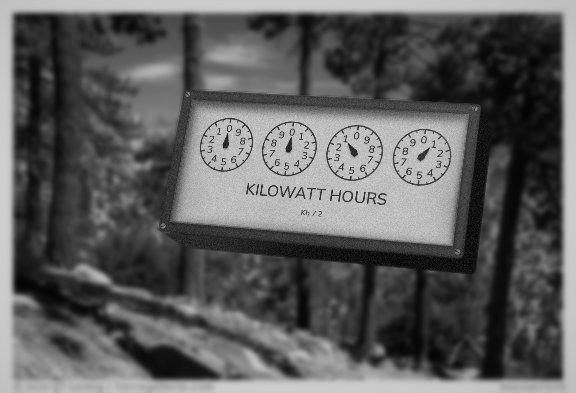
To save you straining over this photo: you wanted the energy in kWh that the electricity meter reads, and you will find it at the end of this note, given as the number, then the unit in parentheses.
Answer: 11 (kWh)
